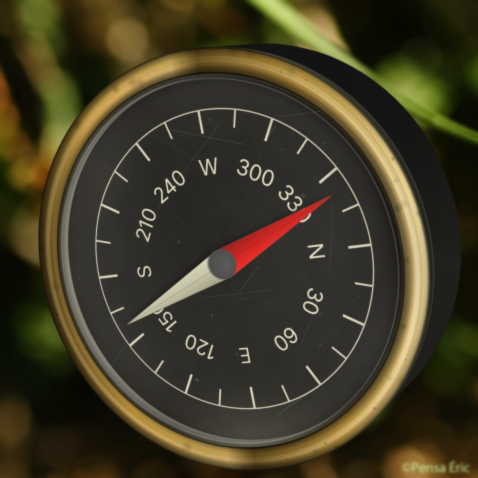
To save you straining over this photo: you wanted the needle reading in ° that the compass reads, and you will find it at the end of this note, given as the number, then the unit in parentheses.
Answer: 337.5 (°)
